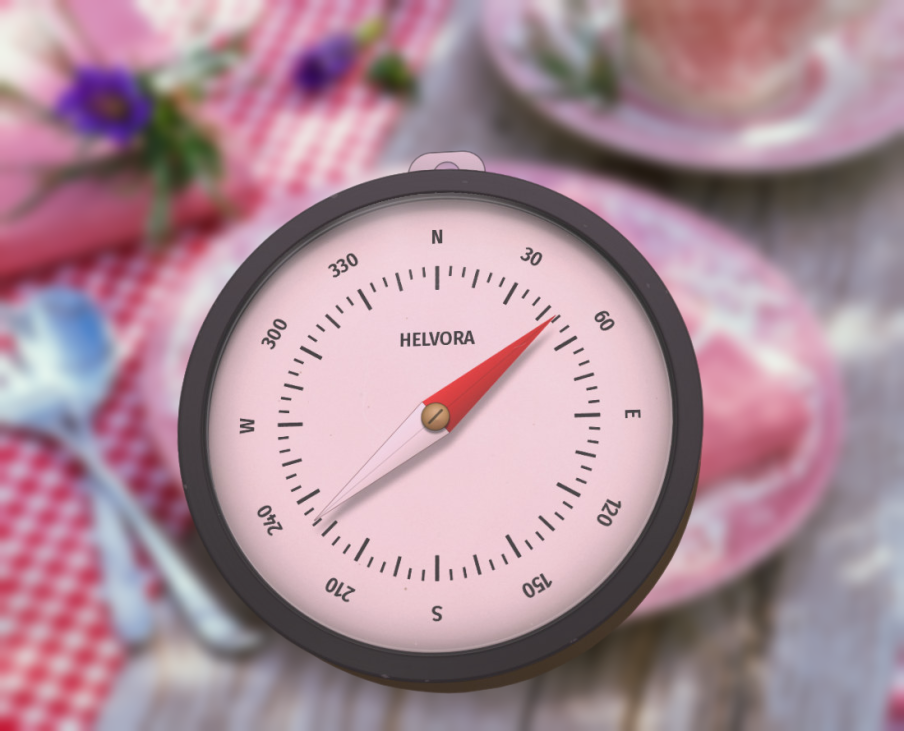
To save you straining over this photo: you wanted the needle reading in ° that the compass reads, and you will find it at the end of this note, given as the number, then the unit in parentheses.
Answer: 50 (°)
